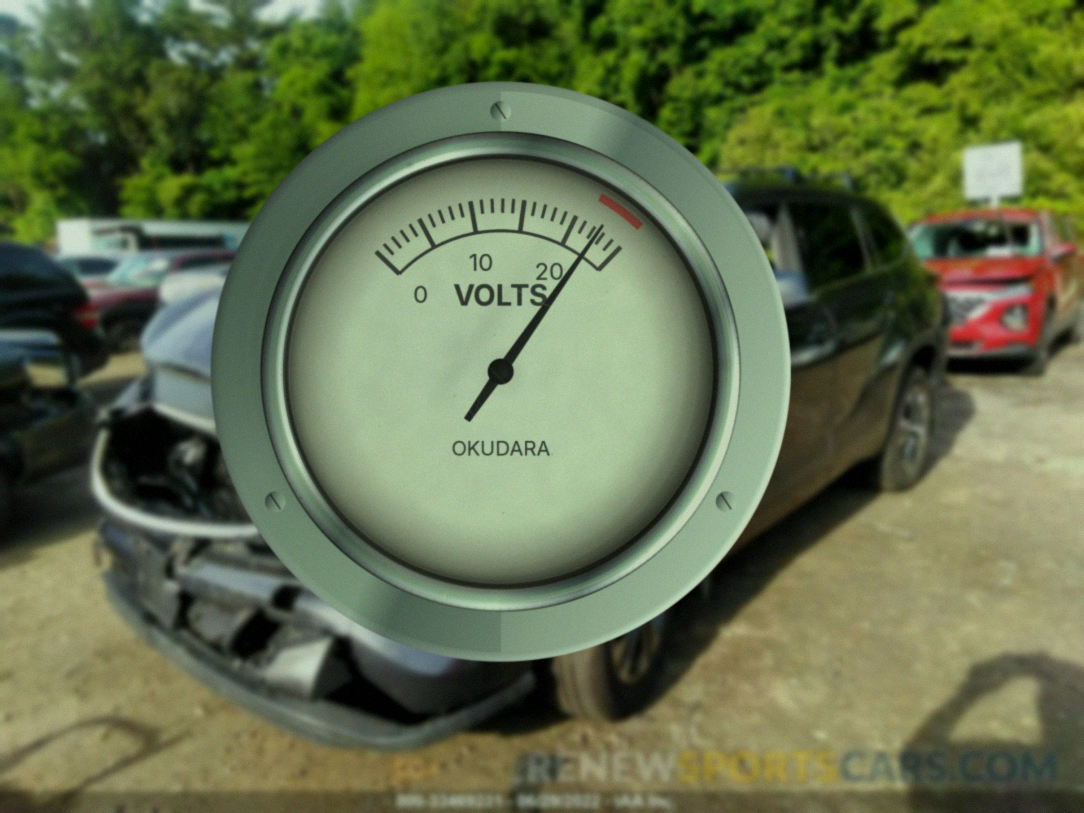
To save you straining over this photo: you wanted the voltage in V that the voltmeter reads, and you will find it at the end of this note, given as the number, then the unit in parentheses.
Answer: 22.5 (V)
